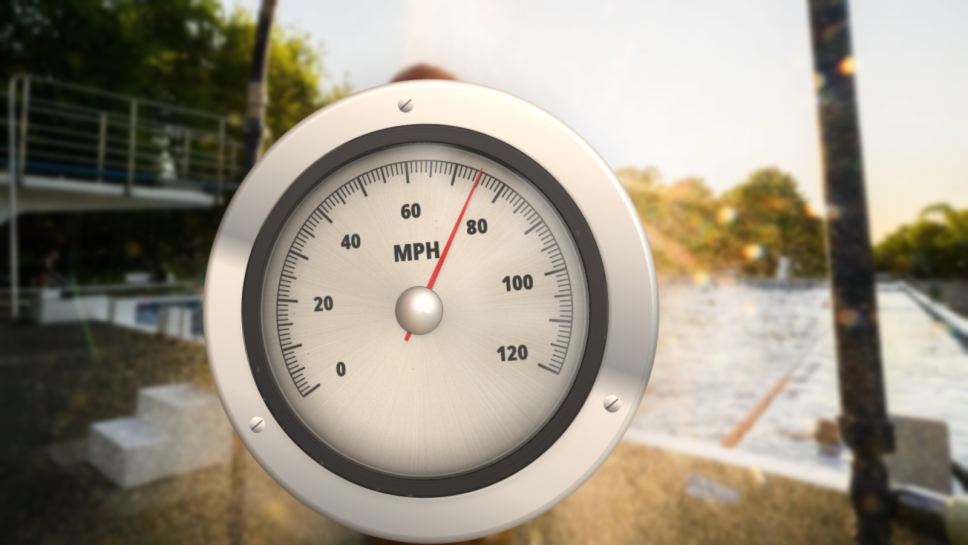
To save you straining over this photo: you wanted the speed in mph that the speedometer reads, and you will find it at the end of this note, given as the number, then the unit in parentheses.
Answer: 75 (mph)
